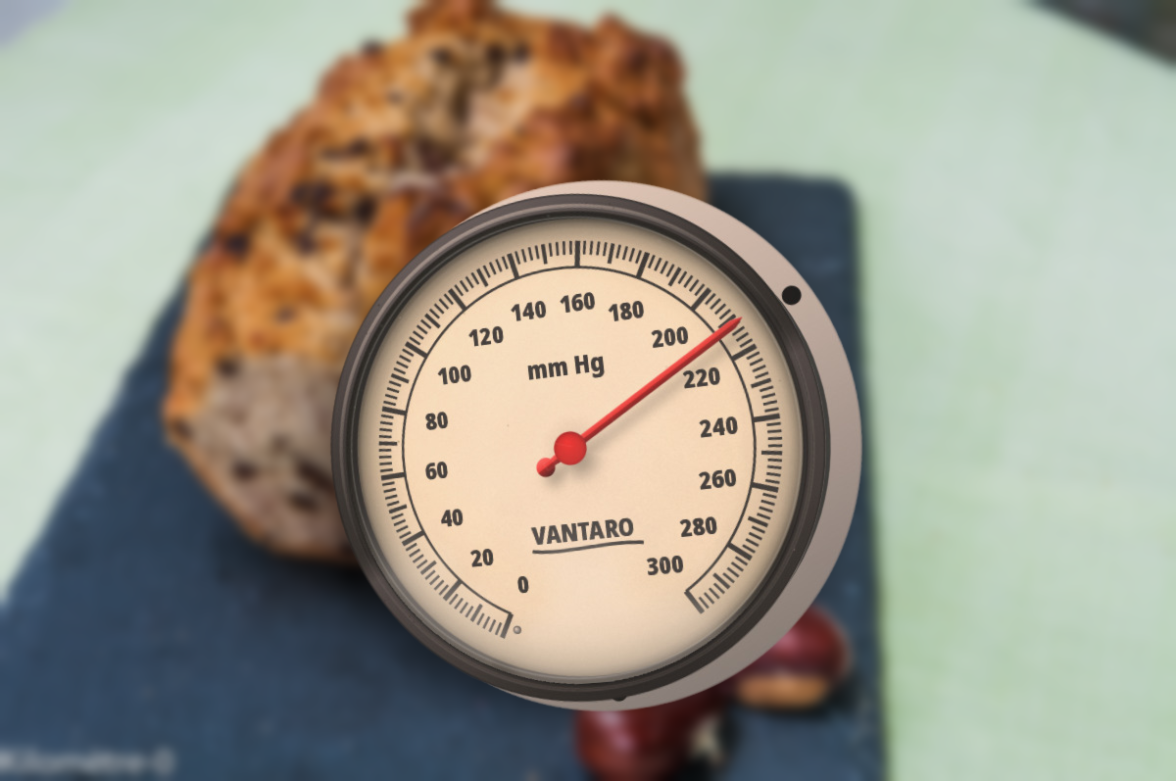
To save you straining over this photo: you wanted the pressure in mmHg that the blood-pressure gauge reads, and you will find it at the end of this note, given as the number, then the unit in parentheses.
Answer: 212 (mmHg)
